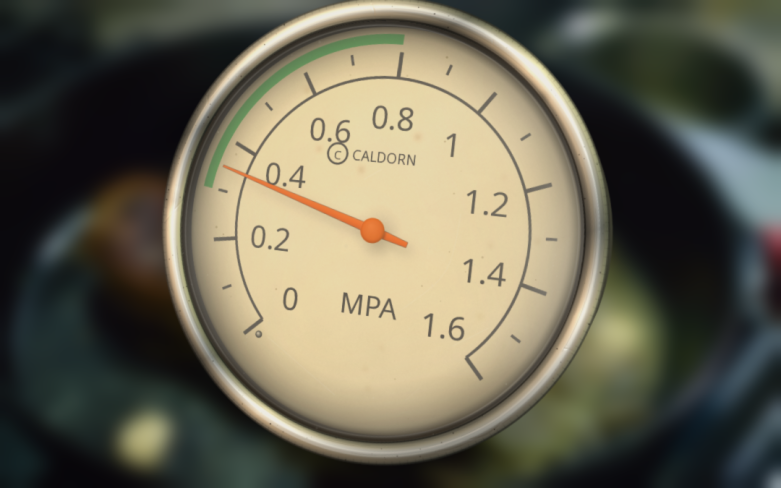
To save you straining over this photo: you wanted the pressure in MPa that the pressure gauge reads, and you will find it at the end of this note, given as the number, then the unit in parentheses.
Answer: 0.35 (MPa)
